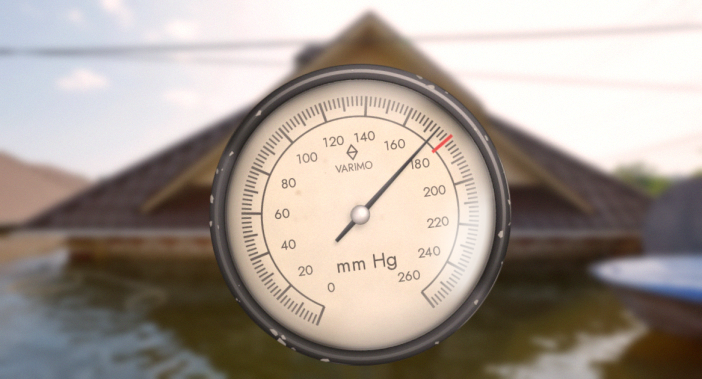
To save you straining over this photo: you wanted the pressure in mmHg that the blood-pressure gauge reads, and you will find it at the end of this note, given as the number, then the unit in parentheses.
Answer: 174 (mmHg)
